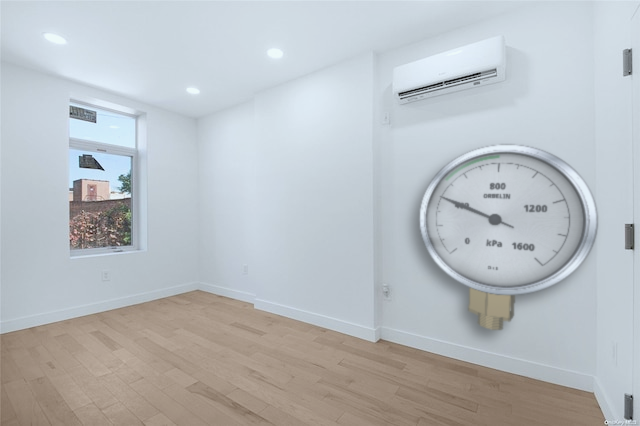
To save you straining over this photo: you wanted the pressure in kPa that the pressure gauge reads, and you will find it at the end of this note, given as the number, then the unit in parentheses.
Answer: 400 (kPa)
